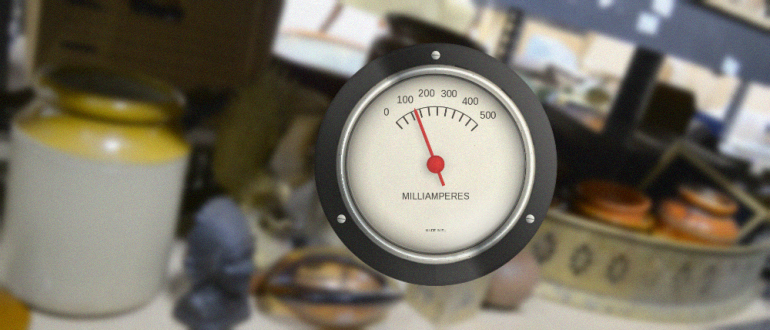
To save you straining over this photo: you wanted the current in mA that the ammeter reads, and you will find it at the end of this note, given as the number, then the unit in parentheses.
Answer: 125 (mA)
